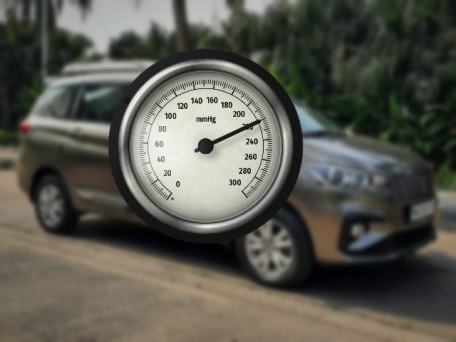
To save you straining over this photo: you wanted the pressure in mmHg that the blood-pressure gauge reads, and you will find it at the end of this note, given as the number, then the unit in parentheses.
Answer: 220 (mmHg)
